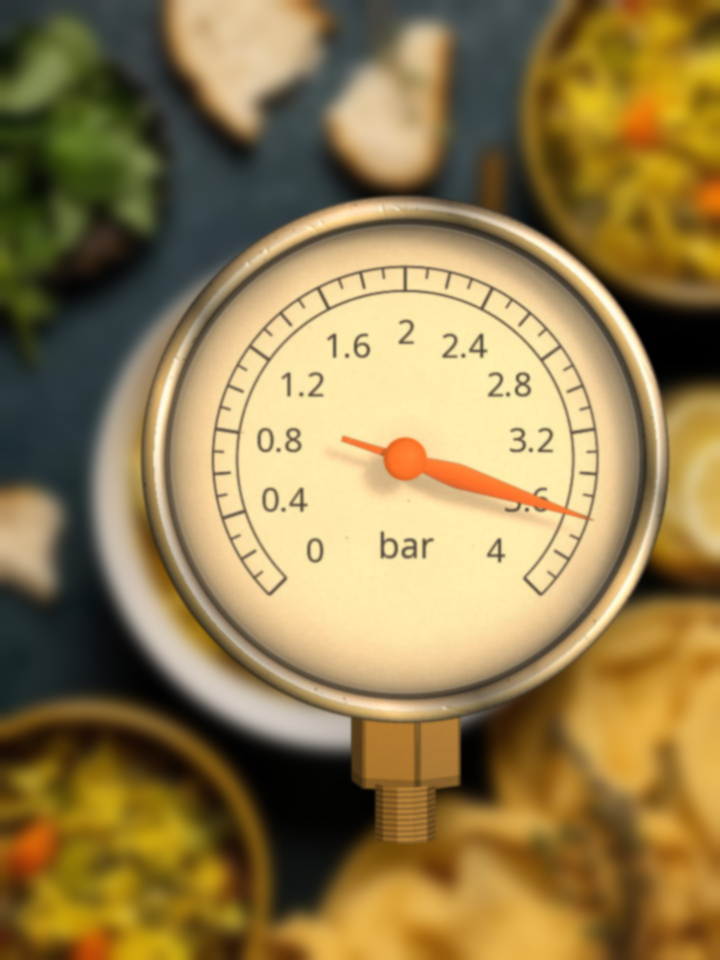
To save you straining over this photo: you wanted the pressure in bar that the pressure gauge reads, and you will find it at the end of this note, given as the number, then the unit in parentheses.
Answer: 3.6 (bar)
